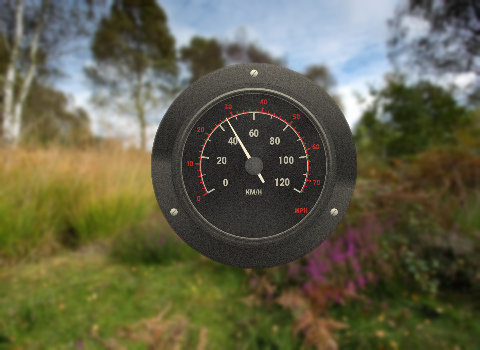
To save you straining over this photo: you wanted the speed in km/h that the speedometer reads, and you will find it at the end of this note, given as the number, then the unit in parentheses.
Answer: 45 (km/h)
